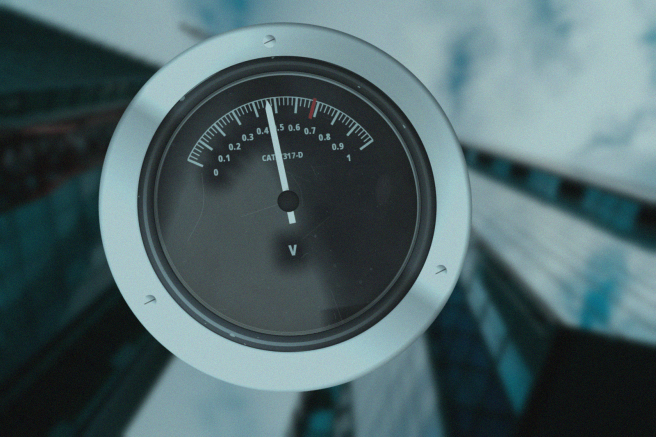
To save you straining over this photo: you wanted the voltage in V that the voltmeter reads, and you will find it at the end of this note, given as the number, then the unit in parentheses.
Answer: 0.46 (V)
